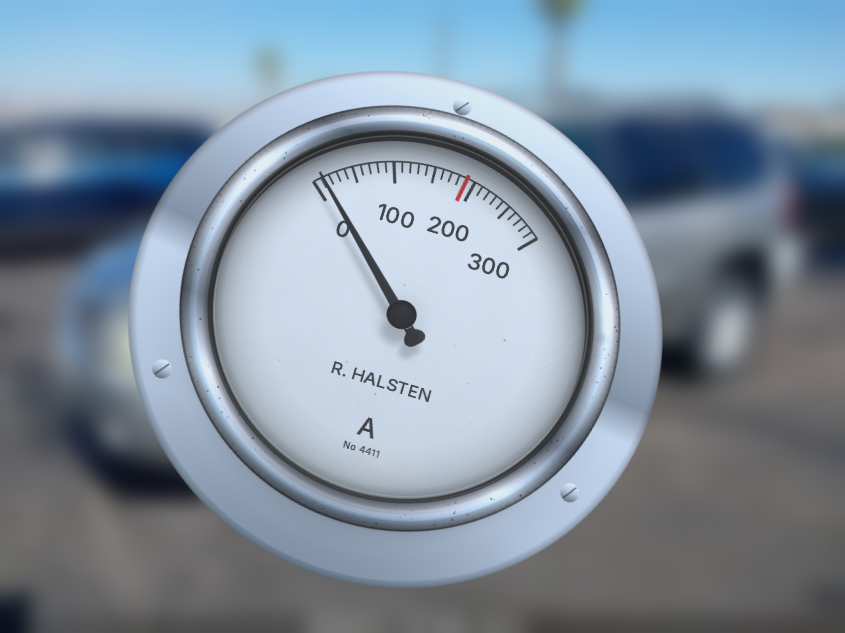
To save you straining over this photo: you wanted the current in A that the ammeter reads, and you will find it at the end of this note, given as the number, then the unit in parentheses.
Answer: 10 (A)
